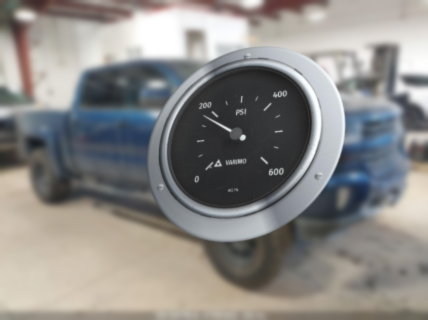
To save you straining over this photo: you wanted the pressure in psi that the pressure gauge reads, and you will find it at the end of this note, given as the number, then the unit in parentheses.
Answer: 175 (psi)
